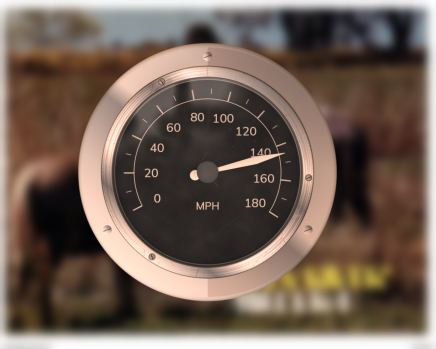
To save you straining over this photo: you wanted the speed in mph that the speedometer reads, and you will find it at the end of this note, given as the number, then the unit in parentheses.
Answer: 145 (mph)
